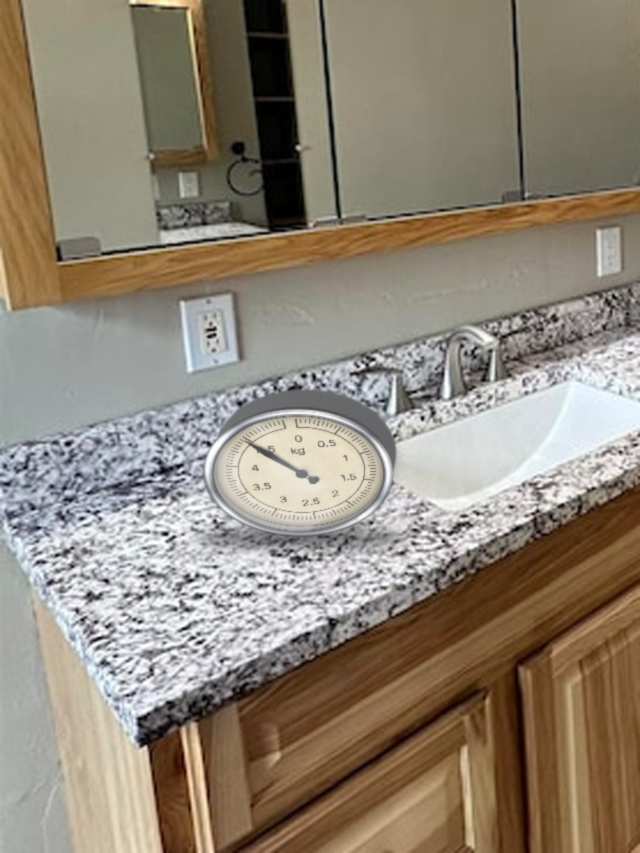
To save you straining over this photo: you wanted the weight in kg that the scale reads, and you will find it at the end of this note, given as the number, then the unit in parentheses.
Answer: 4.5 (kg)
